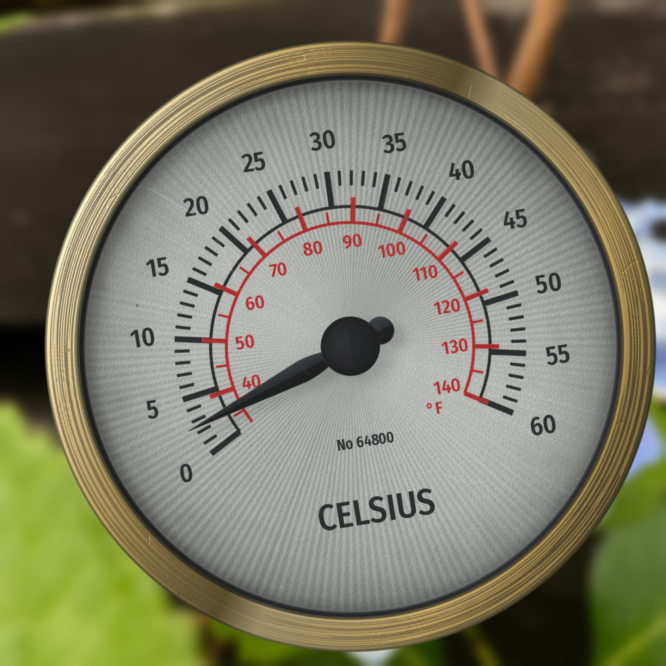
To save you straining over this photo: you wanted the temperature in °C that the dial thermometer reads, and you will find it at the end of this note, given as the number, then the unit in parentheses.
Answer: 2.5 (°C)
